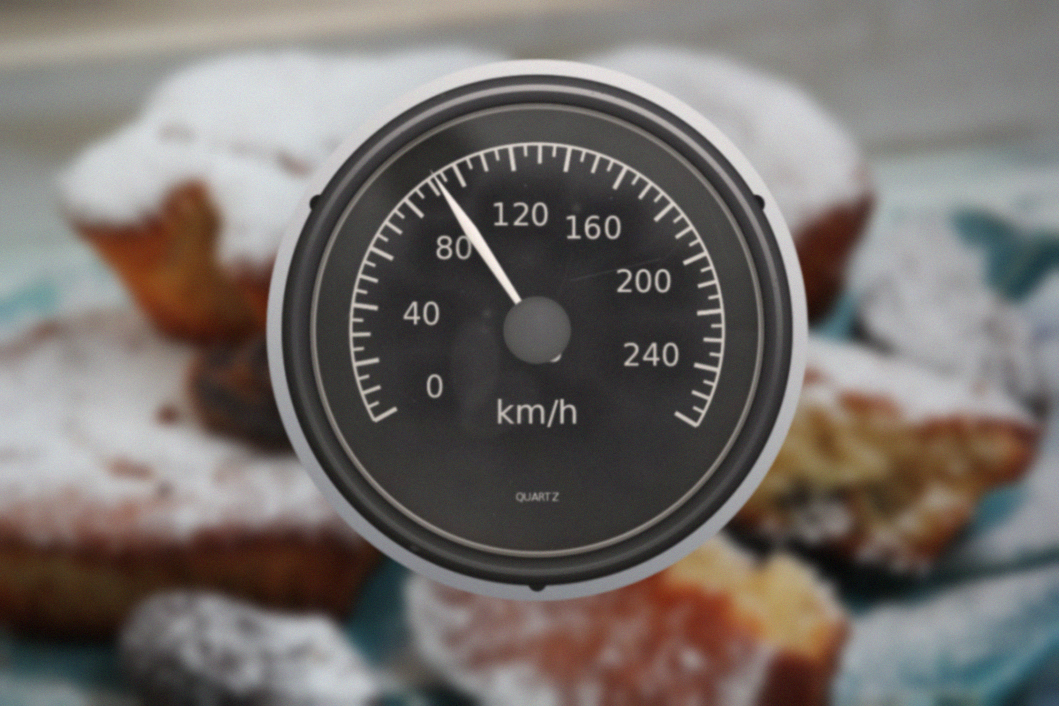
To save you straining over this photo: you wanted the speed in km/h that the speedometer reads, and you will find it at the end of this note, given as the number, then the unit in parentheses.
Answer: 92.5 (km/h)
